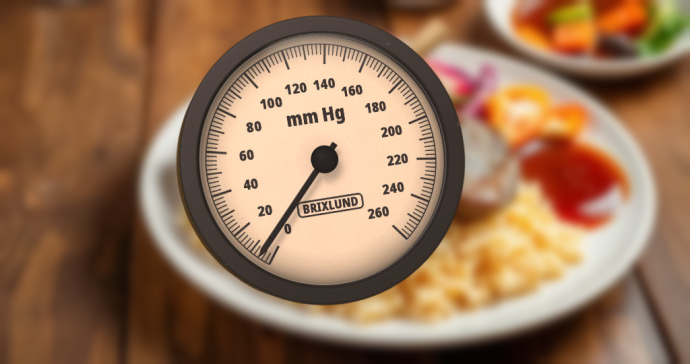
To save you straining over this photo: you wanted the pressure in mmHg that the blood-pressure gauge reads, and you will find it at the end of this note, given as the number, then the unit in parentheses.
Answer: 6 (mmHg)
